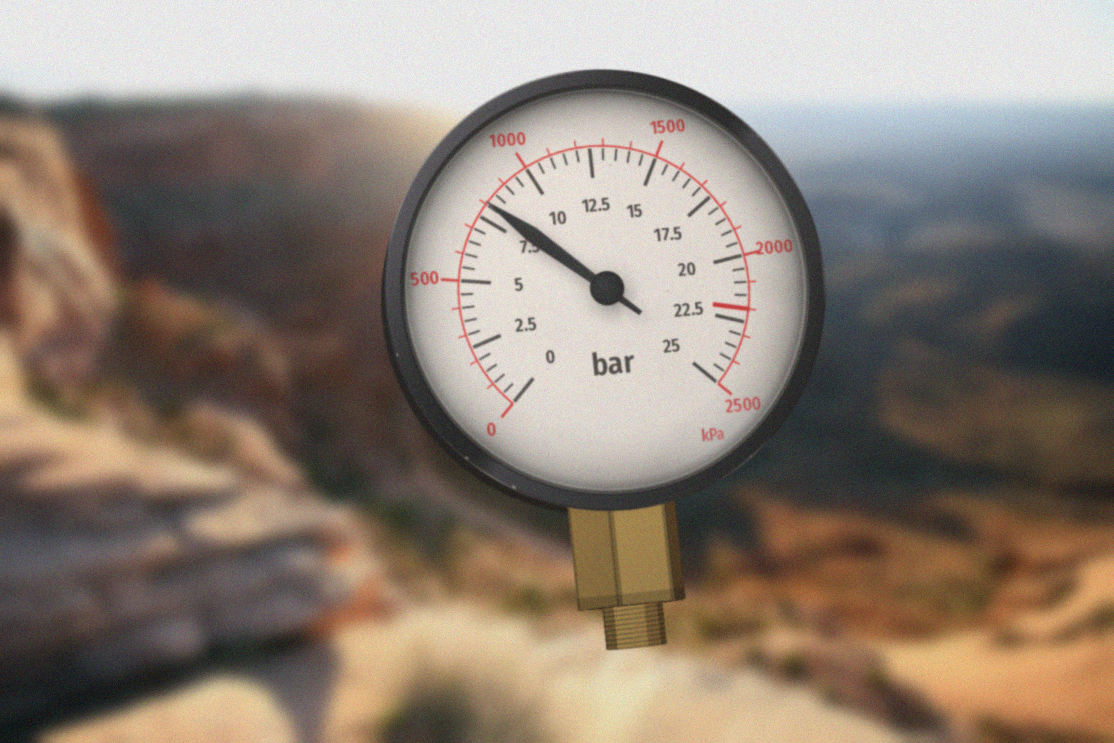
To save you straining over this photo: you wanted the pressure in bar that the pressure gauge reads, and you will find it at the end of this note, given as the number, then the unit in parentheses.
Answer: 8 (bar)
